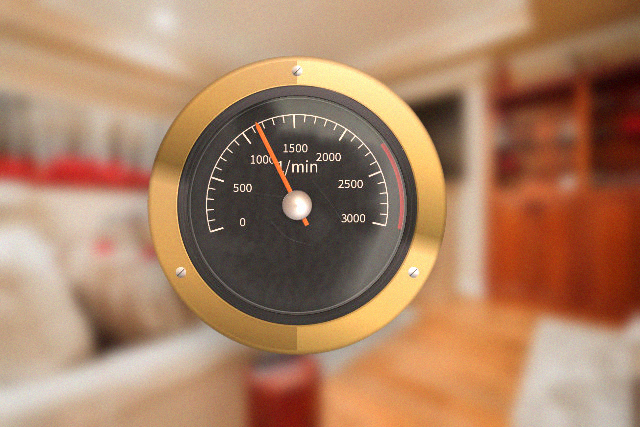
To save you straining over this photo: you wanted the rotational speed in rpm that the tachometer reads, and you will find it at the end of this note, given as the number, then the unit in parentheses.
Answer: 1150 (rpm)
